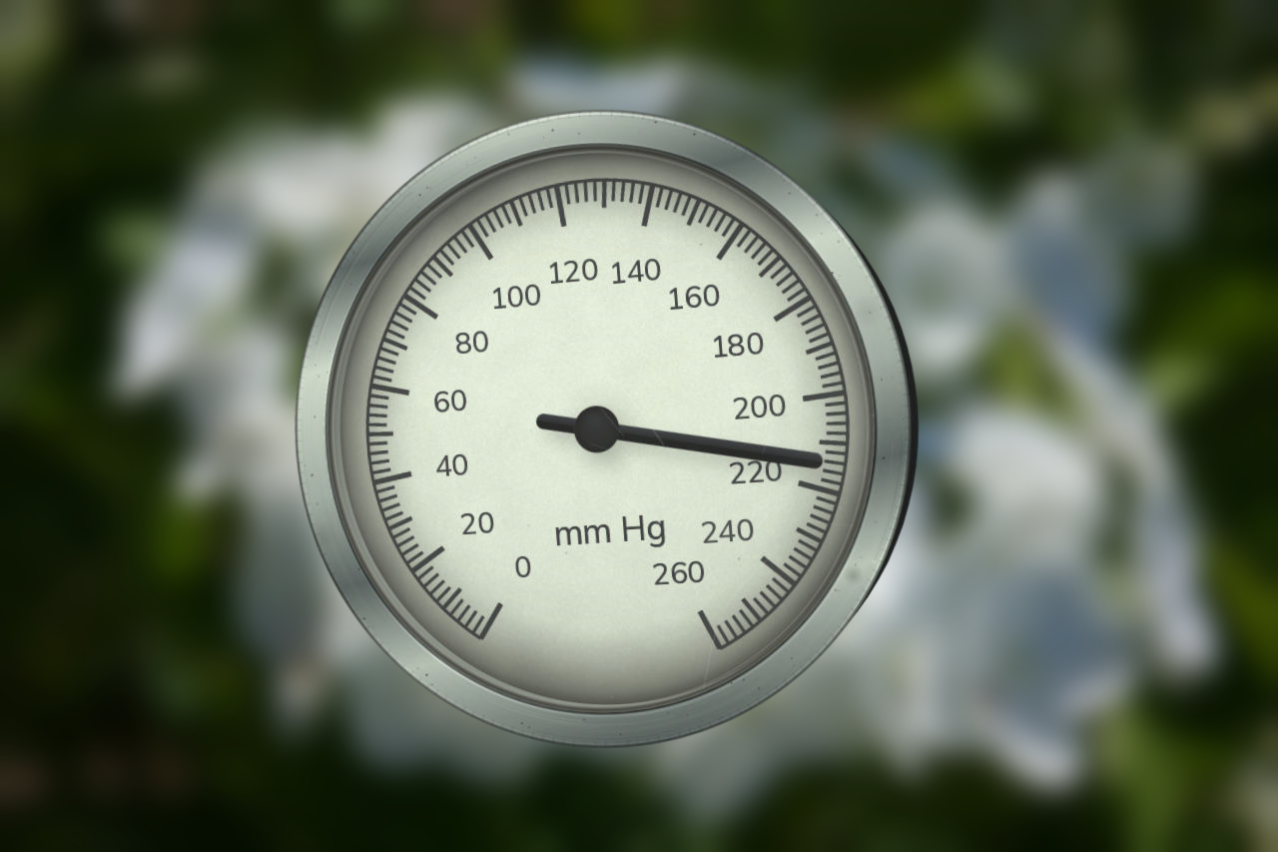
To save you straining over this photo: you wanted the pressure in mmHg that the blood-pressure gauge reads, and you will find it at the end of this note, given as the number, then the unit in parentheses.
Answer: 214 (mmHg)
